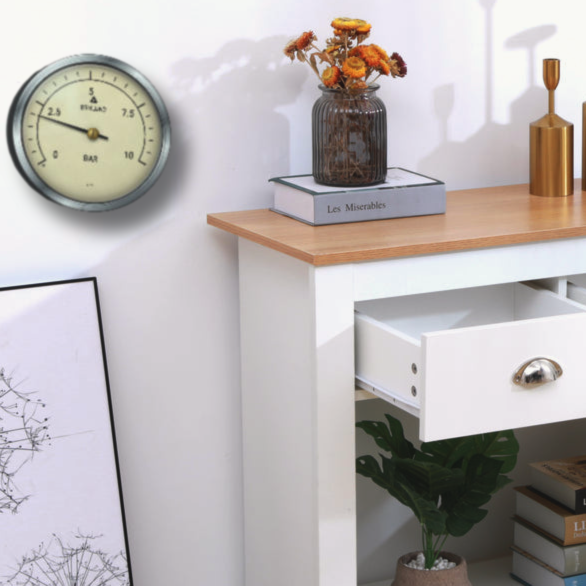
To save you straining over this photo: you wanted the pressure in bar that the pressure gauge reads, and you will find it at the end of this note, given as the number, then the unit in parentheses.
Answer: 2 (bar)
